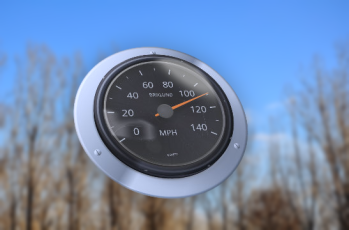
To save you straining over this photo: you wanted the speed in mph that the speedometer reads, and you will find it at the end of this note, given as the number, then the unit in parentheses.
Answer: 110 (mph)
